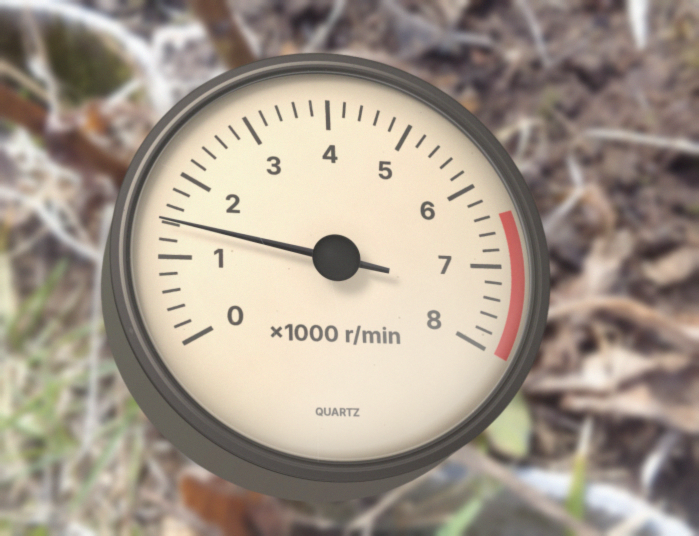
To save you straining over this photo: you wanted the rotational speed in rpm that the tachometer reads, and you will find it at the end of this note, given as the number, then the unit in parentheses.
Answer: 1400 (rpm)
